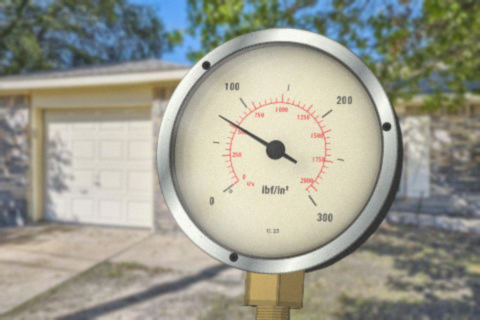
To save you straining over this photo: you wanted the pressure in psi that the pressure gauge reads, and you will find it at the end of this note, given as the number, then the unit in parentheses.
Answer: 75 (psi)
